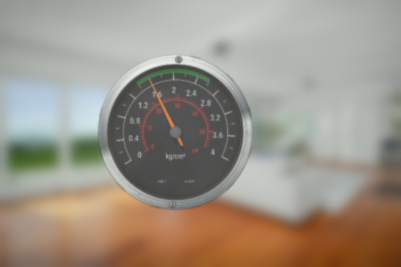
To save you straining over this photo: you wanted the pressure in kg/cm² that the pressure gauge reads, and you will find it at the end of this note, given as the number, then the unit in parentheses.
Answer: 1.6 (kg/cm²)
